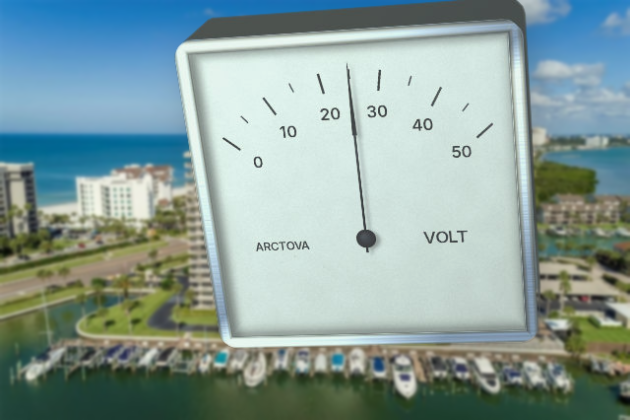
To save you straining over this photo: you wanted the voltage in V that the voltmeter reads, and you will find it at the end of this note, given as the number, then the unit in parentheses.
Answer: 25 (V)
